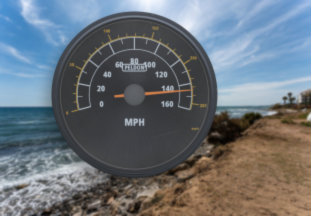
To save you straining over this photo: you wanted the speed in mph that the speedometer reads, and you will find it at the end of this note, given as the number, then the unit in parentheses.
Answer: 145 (mph)
